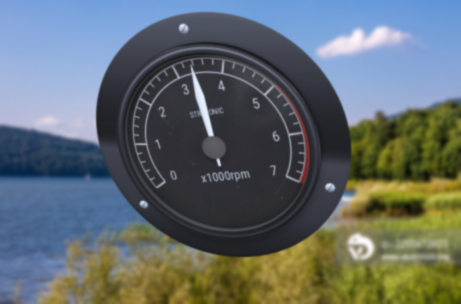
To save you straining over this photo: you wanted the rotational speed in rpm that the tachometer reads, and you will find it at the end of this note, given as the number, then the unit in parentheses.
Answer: 3400 (rpm)
